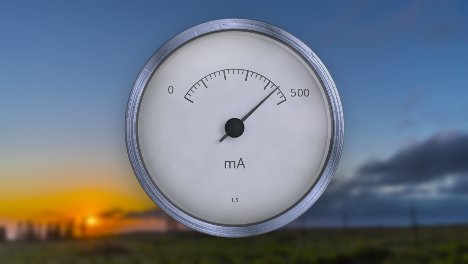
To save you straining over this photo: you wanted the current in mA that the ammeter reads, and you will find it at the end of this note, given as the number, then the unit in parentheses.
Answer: 440 (mA)
